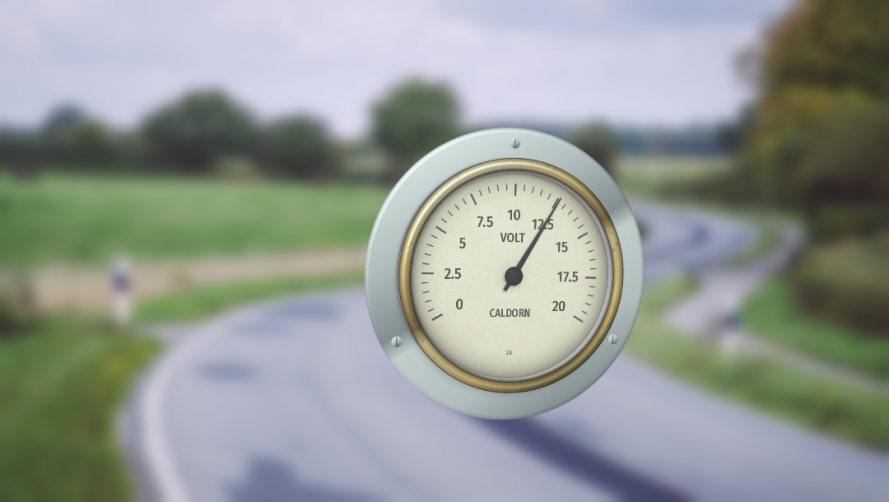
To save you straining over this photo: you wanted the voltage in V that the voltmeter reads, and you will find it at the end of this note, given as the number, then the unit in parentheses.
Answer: 12.5 (V)
